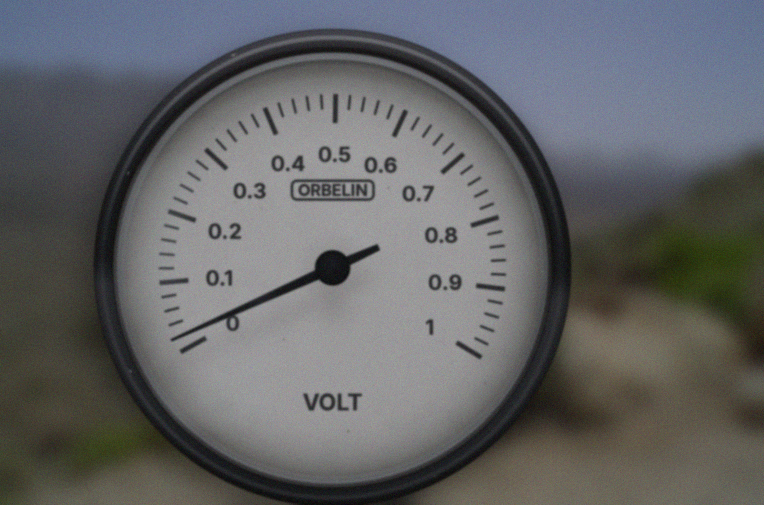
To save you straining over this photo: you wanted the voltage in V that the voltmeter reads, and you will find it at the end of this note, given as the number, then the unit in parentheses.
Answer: 0.02 (V)
